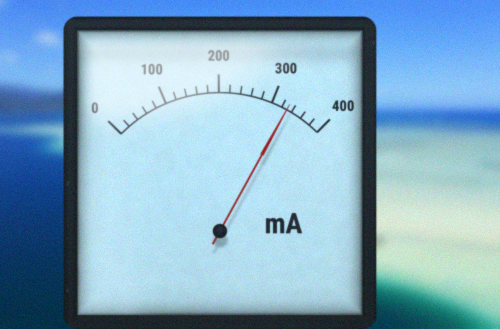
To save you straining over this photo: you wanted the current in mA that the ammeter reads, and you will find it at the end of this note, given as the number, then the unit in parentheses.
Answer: 330 (mA)
